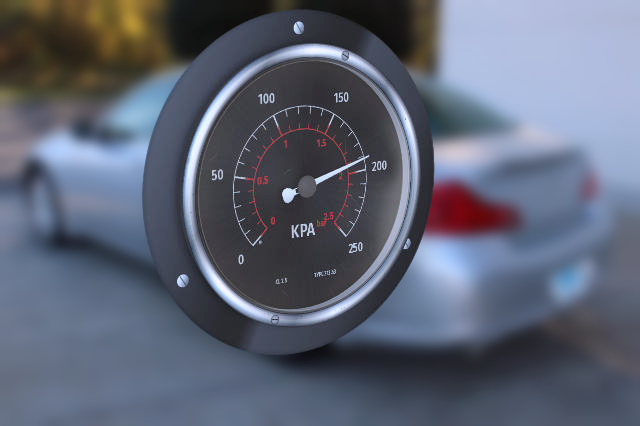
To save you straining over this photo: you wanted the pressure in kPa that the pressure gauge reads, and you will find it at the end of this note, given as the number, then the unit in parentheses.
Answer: 190 (kPa)
